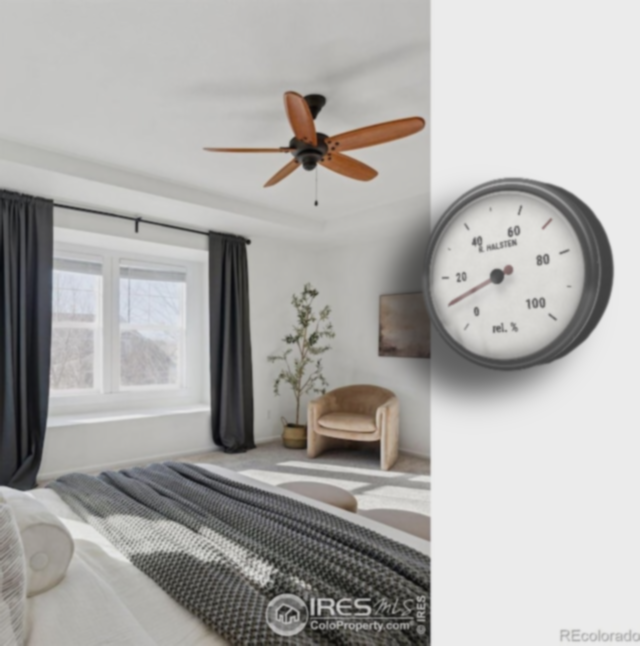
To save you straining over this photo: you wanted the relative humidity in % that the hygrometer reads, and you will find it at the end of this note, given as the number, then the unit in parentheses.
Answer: 10 (%)
